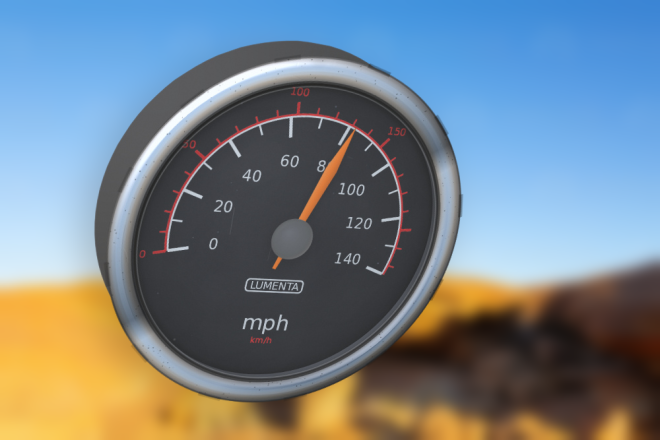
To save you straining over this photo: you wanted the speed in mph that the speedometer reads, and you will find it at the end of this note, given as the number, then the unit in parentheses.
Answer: 80 (mph)
